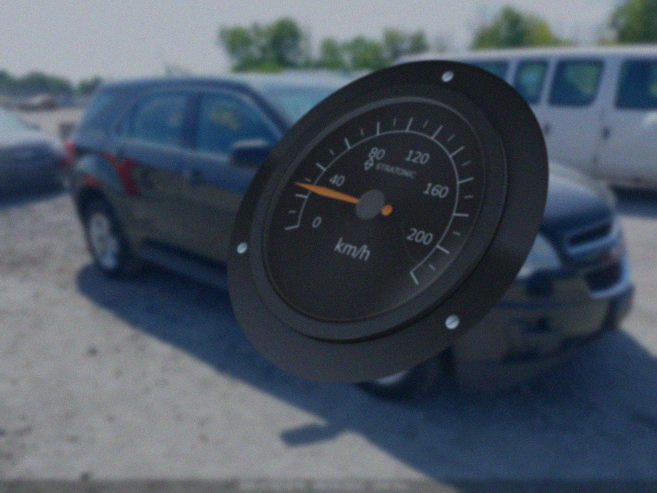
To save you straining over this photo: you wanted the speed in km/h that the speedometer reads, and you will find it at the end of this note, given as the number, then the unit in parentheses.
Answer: 25 (km/h)
